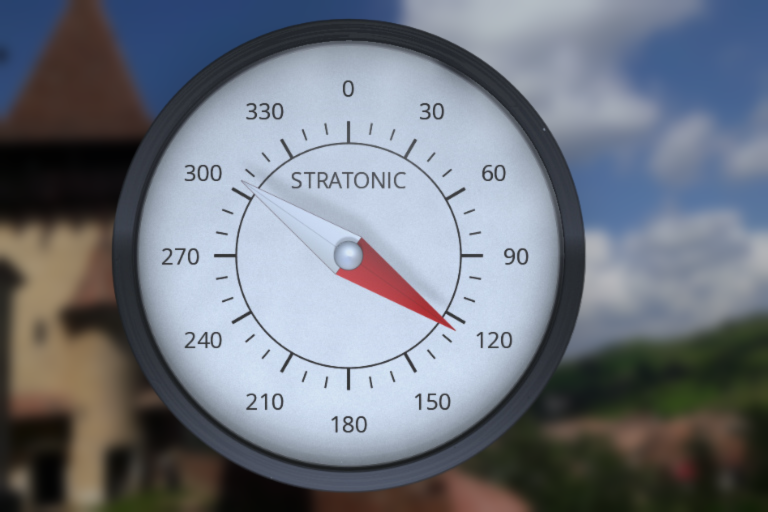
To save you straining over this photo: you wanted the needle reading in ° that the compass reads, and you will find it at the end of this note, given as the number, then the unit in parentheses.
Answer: 125 (°)
